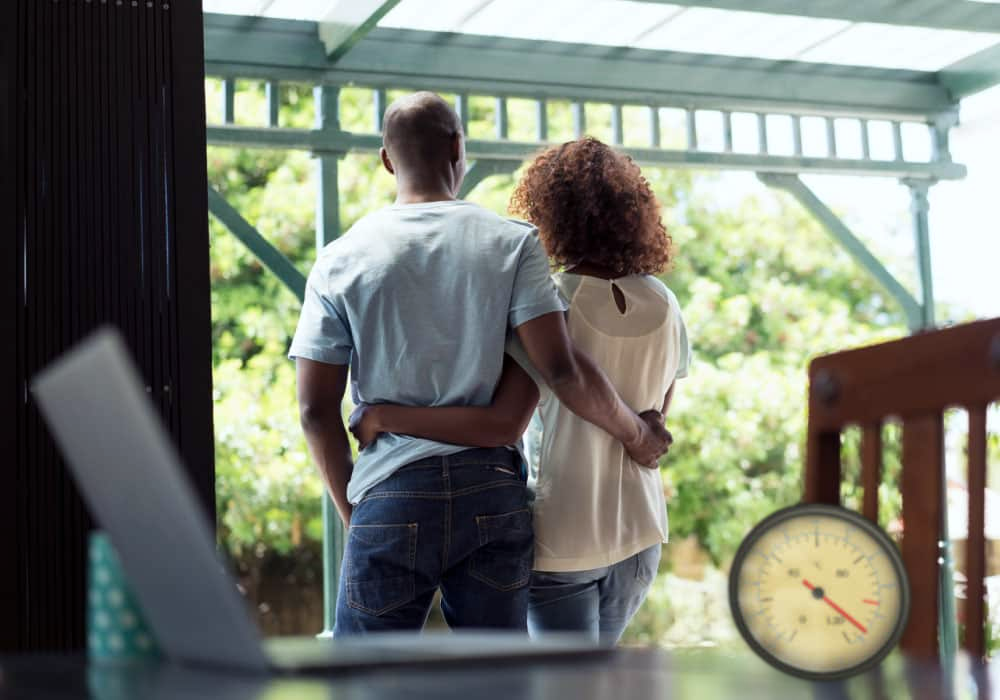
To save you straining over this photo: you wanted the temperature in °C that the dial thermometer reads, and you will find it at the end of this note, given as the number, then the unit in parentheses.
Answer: 112 (°C)
